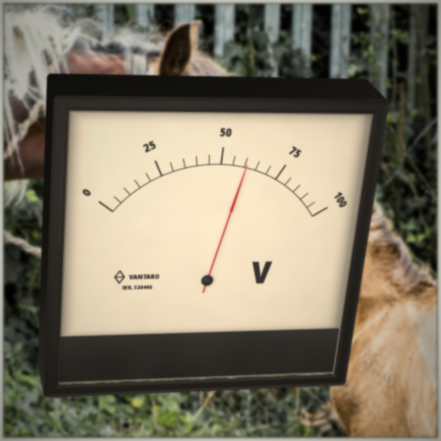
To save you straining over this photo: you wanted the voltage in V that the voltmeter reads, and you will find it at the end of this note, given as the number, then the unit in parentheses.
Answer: 60 (V)
